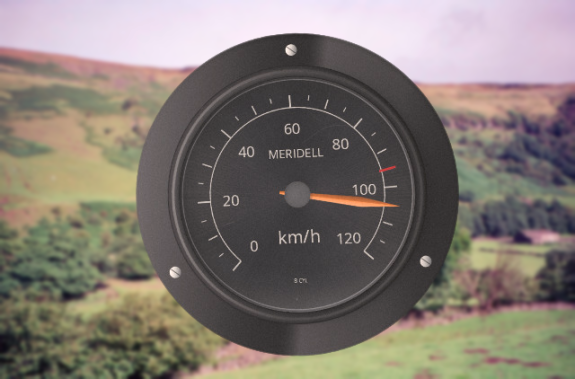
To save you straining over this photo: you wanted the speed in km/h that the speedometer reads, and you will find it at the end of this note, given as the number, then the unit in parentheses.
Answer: 105 (km/h)
